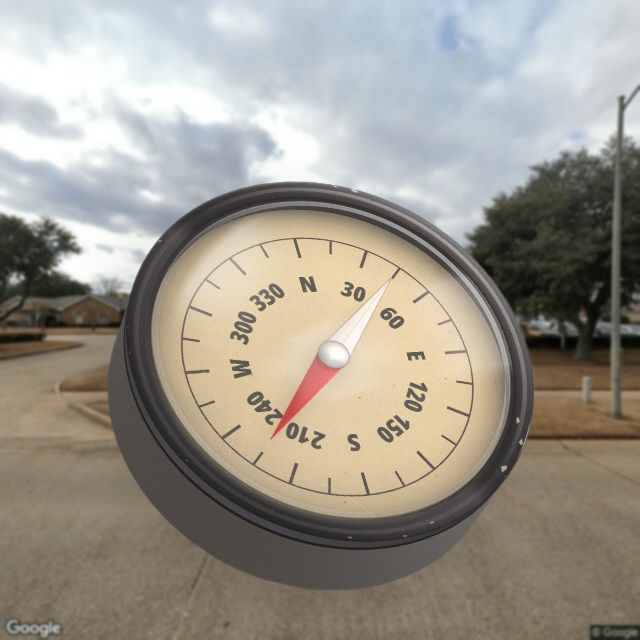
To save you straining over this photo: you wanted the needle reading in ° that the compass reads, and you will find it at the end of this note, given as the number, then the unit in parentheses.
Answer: 225 (°)
